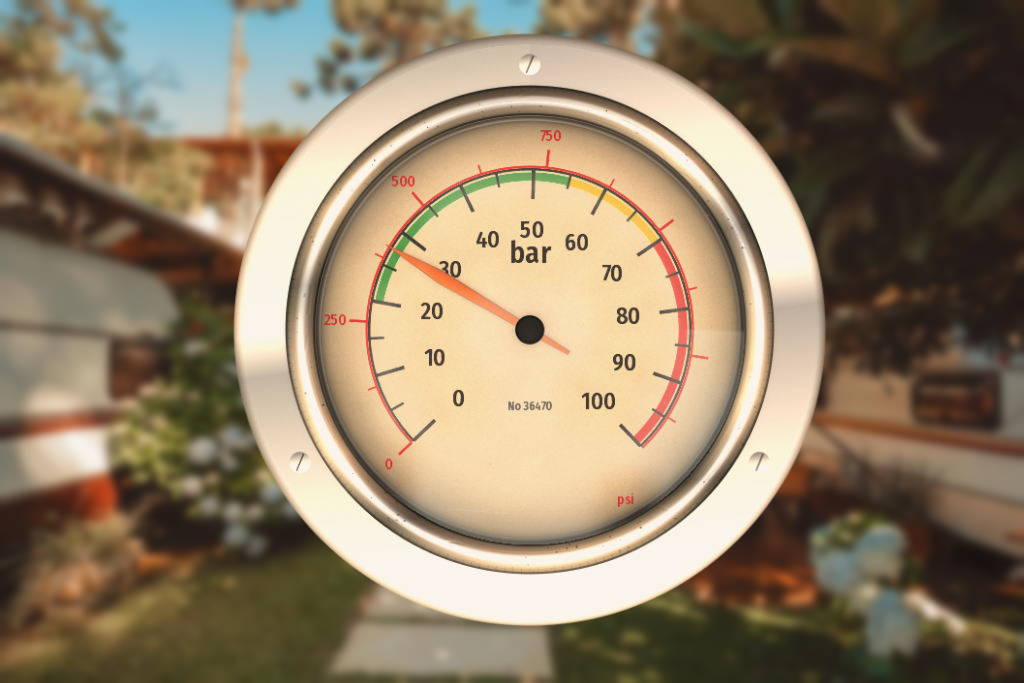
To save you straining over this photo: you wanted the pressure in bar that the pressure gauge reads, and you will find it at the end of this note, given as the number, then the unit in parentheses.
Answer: 27.5 (bar)
